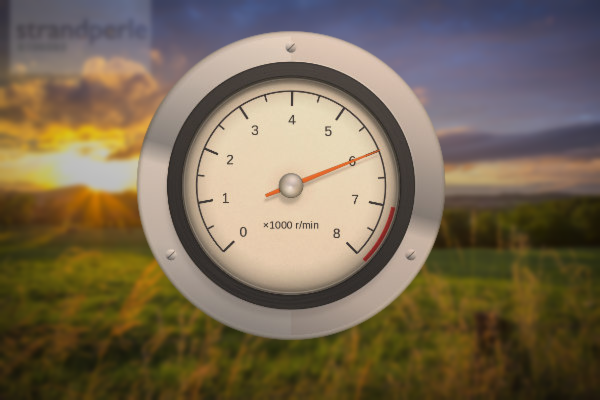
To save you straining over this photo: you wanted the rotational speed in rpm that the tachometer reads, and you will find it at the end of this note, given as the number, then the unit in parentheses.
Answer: 6000 (rpm)
